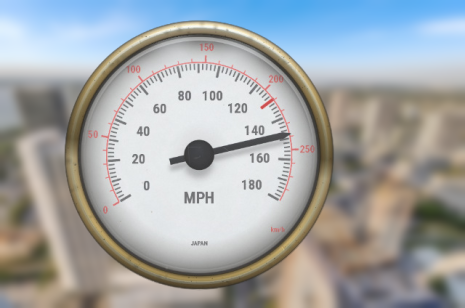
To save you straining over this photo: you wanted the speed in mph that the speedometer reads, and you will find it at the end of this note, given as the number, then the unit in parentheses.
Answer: 148 (mph)
